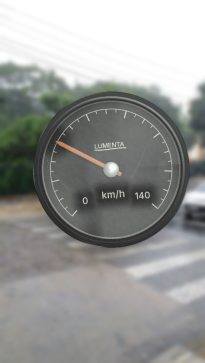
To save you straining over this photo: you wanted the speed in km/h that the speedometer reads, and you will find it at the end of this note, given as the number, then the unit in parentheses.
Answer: 40 (km/h)
